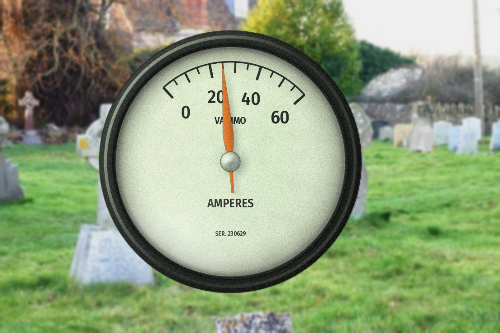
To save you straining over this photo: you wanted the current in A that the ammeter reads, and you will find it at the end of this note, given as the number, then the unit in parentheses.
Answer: 25 (A)
